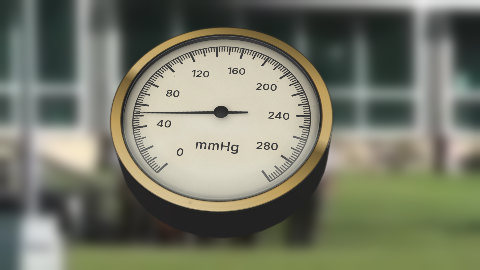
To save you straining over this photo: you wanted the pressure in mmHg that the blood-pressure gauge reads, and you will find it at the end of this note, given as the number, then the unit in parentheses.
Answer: 50 (mmHg)
